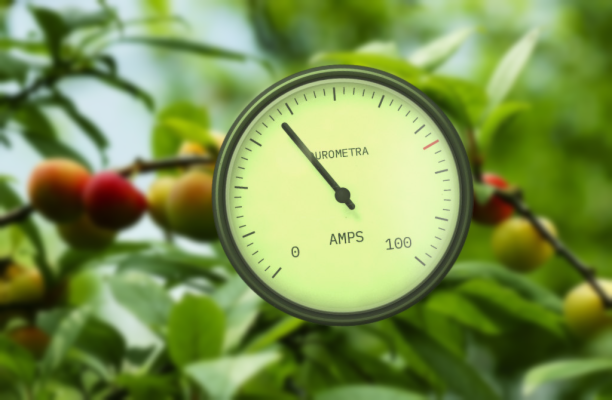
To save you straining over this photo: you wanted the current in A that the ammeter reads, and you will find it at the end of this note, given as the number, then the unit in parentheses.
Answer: 37 (A)
